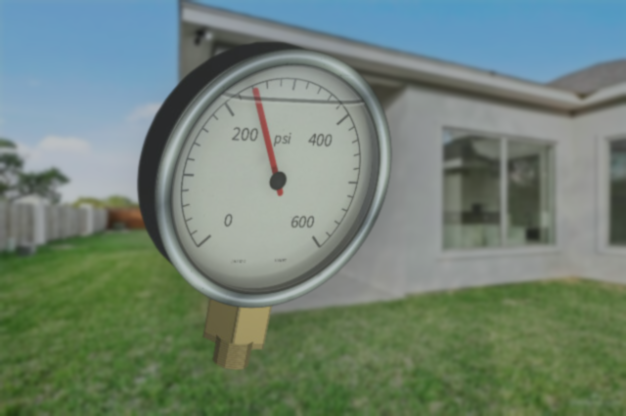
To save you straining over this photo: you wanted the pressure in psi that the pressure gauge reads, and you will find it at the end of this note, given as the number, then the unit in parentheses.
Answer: 240 (psi)
